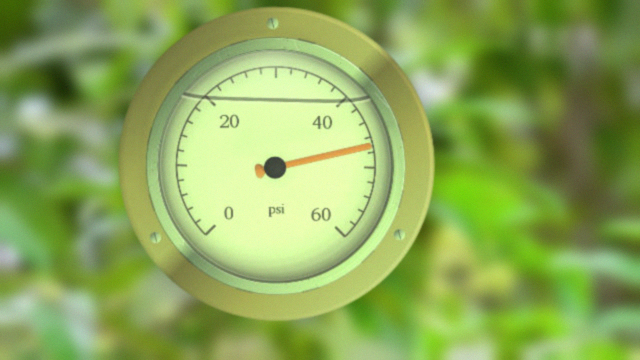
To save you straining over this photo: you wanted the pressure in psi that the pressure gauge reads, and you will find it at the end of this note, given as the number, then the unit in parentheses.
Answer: 47 (psi)
